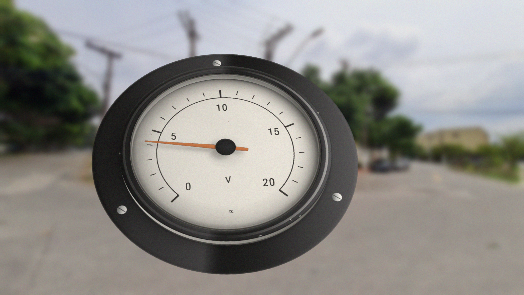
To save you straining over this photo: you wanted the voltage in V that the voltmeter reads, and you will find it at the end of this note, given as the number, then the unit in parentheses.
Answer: 4 (V)
